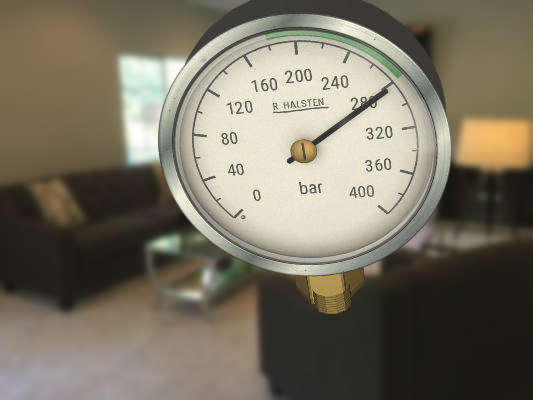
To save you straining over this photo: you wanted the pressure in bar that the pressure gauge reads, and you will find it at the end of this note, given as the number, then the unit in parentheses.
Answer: 280 (bar)
